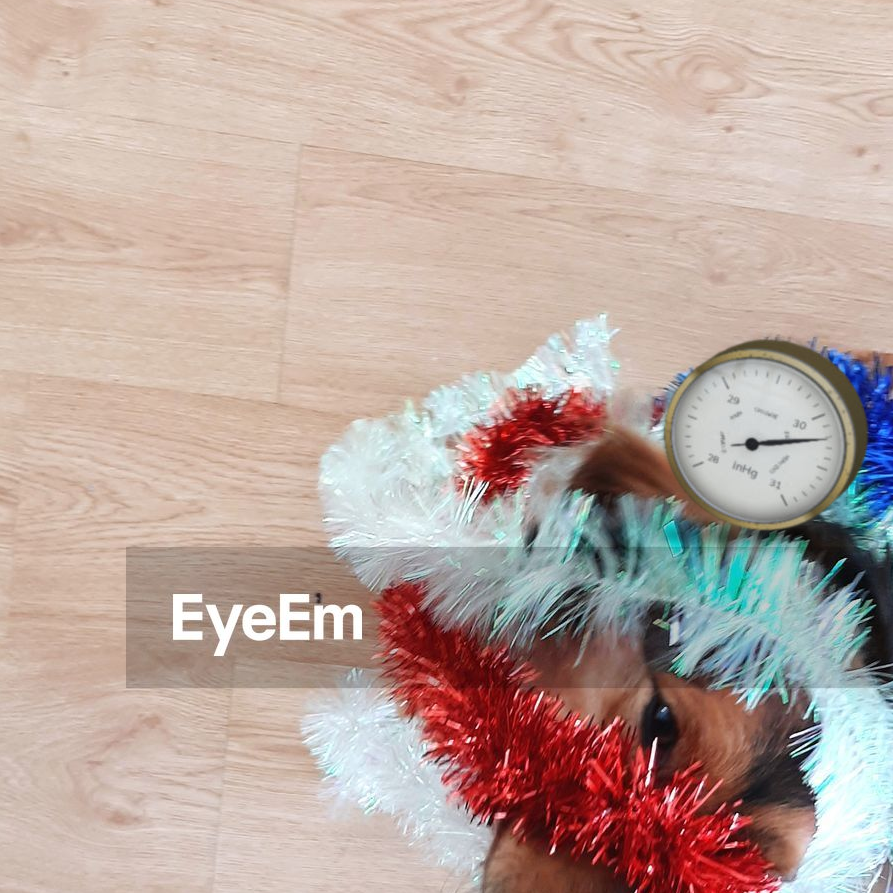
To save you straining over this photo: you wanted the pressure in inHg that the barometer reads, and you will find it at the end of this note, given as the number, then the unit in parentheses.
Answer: 30.2 (inHg)
